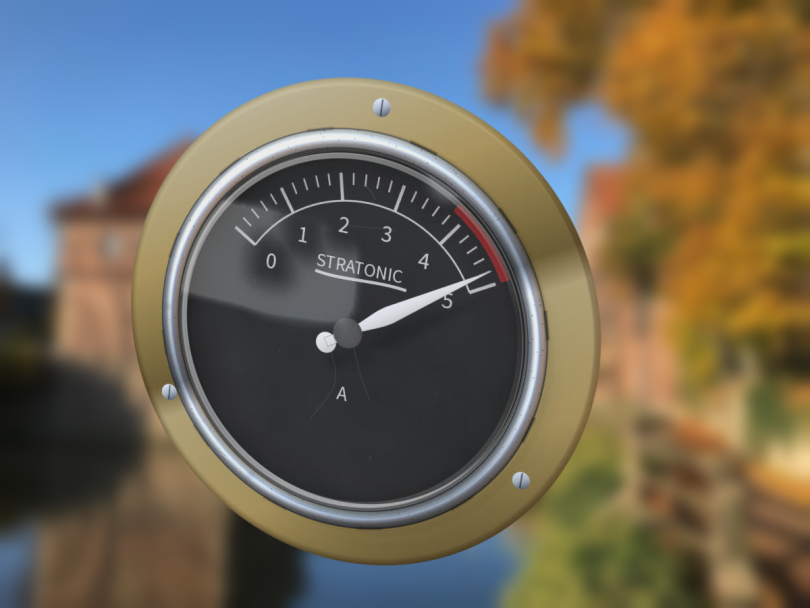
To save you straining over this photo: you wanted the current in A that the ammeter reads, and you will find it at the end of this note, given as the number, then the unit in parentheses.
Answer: 4.8 (A)
